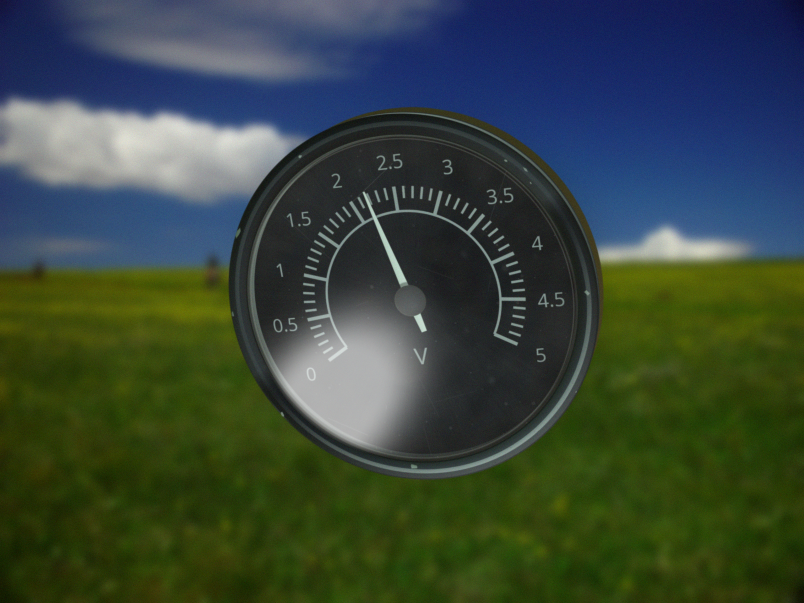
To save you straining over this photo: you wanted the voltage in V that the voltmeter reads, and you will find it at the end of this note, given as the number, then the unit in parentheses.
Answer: 2.2 (V)
